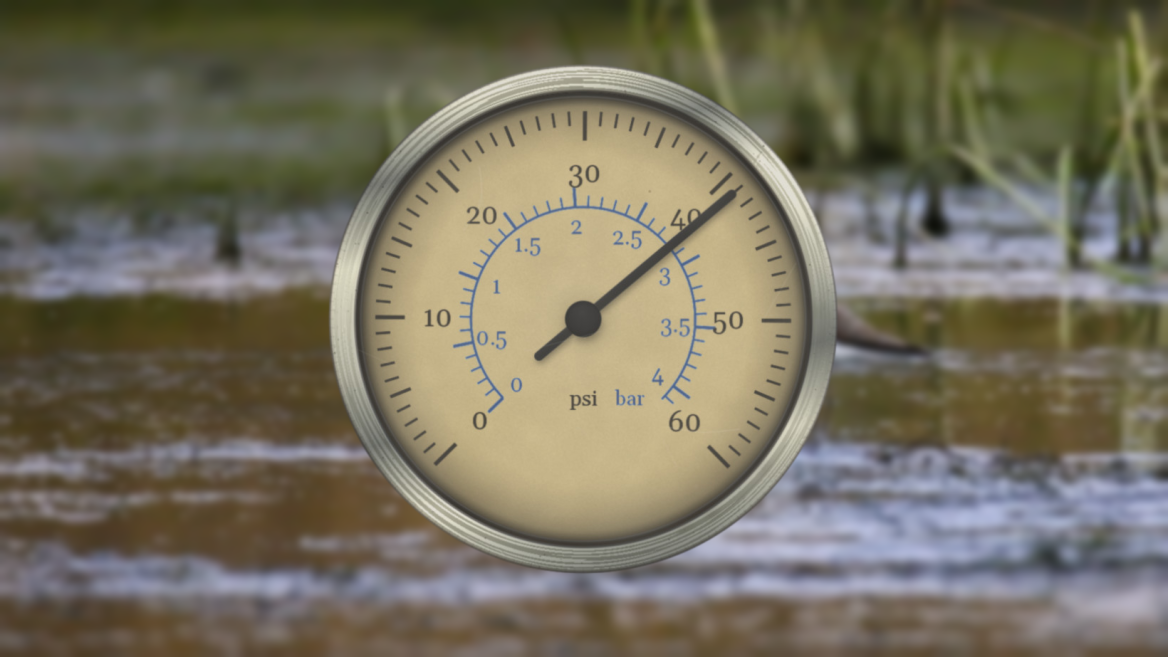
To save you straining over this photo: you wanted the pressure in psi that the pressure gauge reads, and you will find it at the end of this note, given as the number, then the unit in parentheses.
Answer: 41 (psi)
